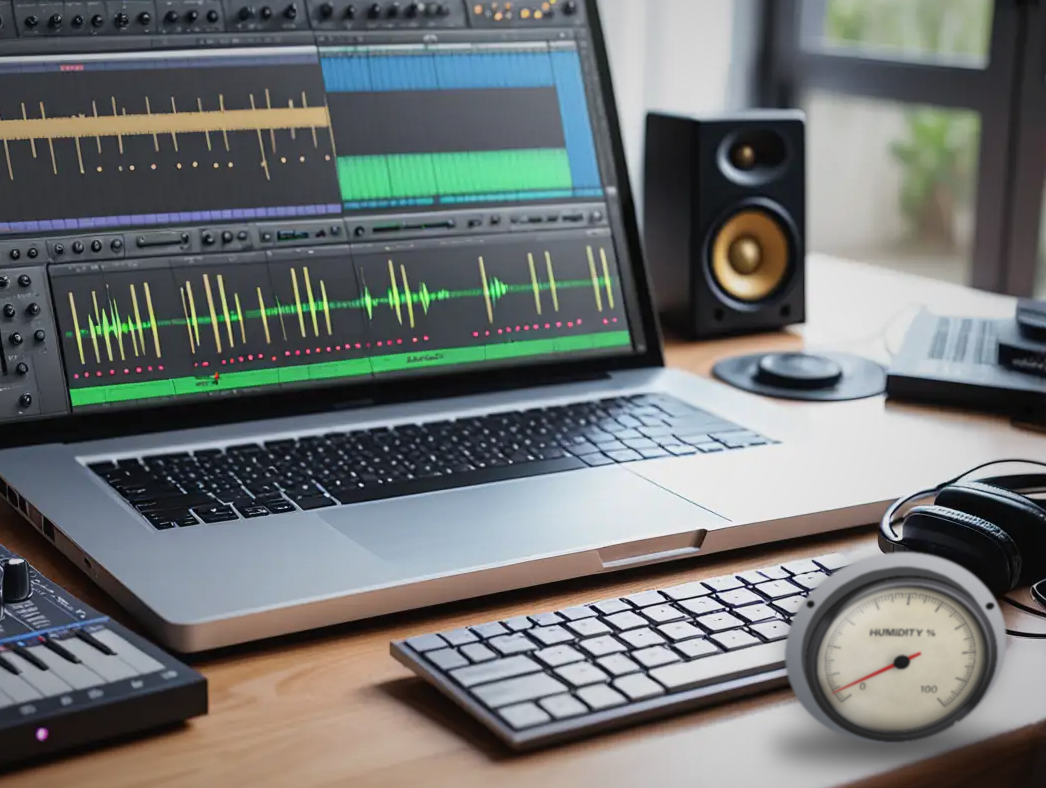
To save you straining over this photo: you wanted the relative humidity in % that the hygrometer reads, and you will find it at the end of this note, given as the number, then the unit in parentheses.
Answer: 5 (%)
